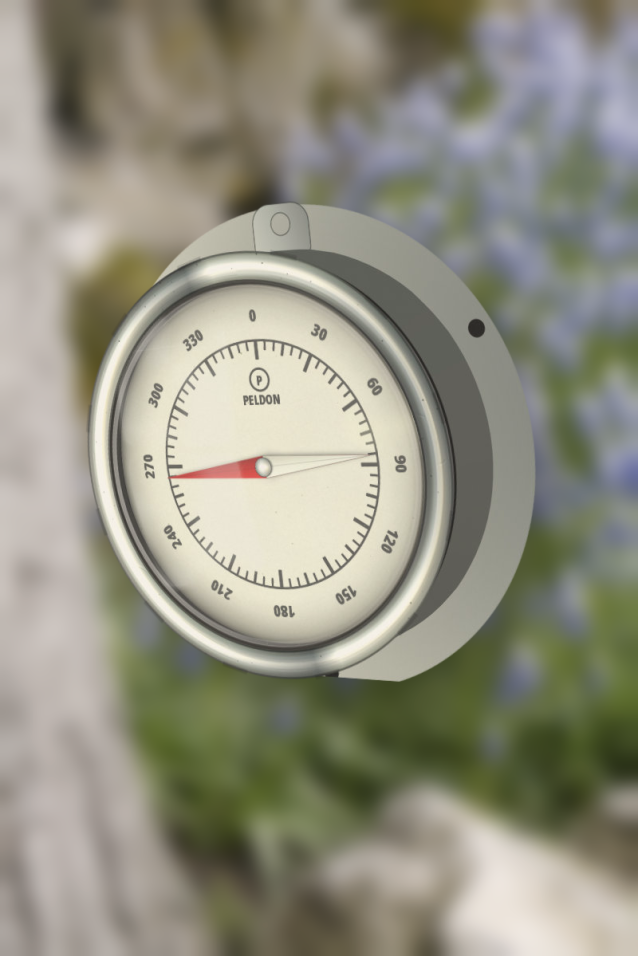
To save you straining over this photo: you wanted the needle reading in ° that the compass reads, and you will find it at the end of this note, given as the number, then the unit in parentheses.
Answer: 265 (°)
